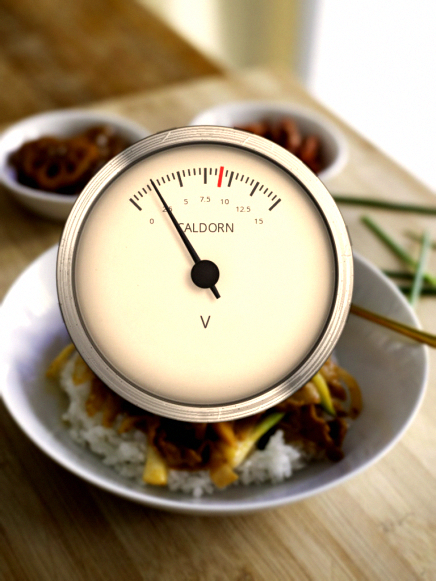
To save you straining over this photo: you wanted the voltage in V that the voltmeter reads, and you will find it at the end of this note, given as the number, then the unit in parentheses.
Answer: 2.5 (V)
